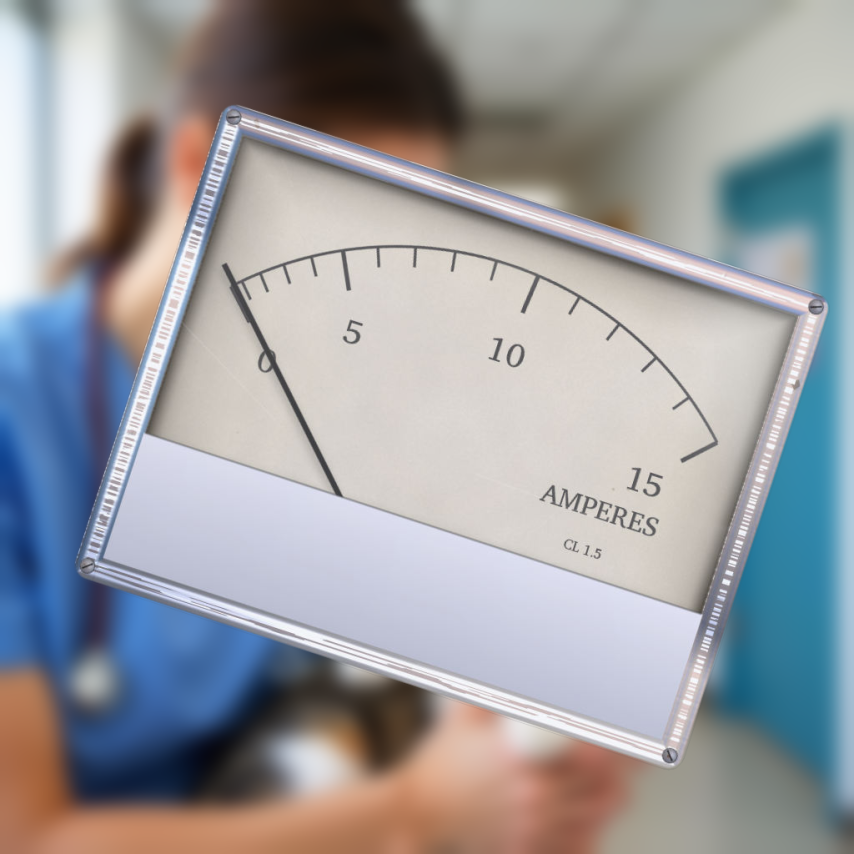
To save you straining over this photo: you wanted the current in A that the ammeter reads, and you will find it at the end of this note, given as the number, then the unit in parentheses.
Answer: 0.5 (A)
